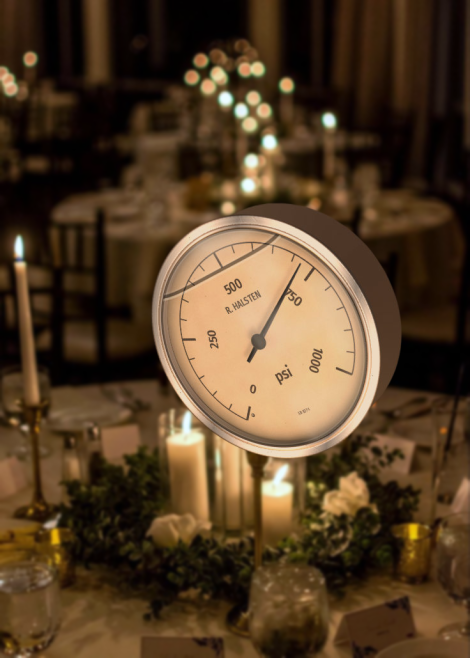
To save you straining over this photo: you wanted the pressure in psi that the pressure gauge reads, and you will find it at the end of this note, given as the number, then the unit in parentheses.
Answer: 725 (psi)
